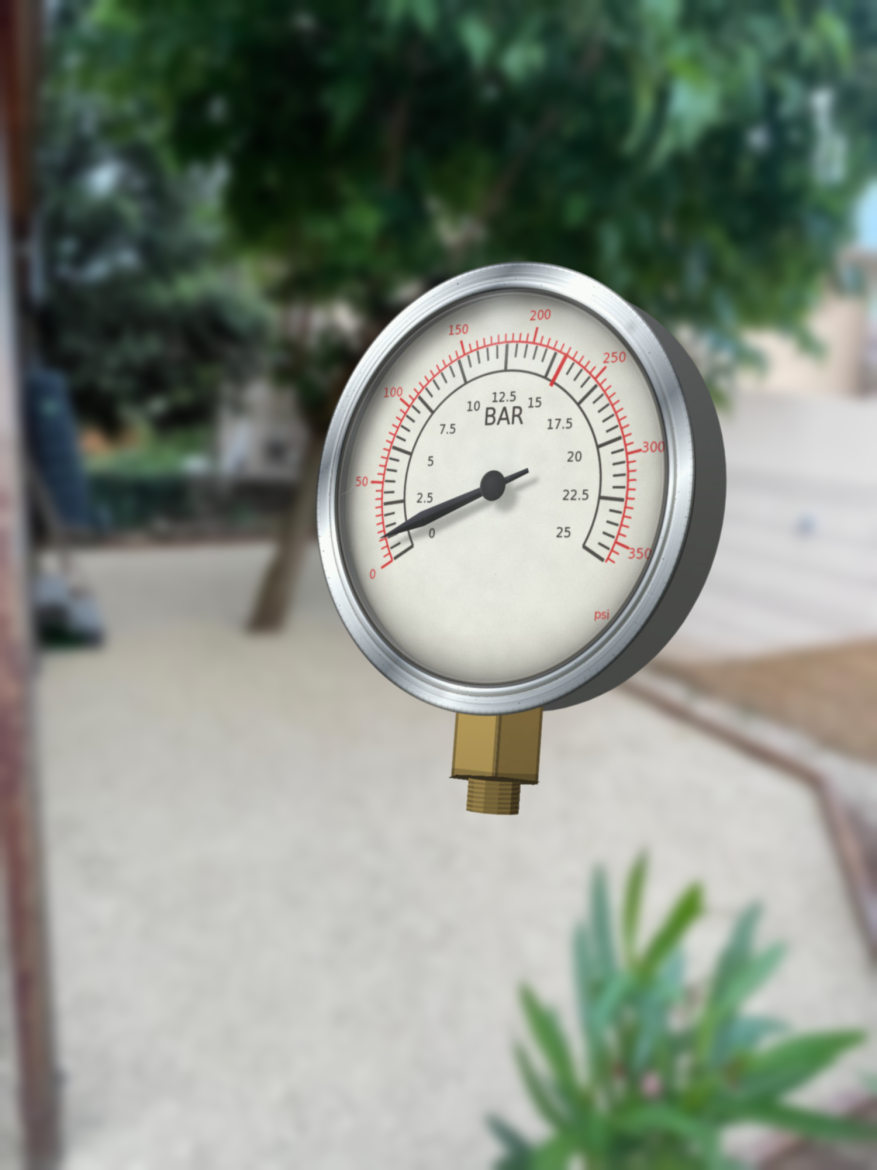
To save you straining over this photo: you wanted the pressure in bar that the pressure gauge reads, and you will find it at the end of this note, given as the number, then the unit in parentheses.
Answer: 1 (bar)
